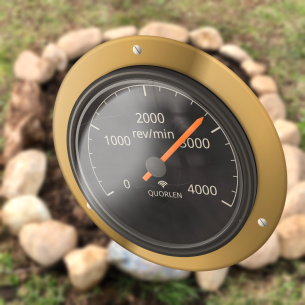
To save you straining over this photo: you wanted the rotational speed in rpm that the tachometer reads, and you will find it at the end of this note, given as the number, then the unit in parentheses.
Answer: 2800 (rpm)
